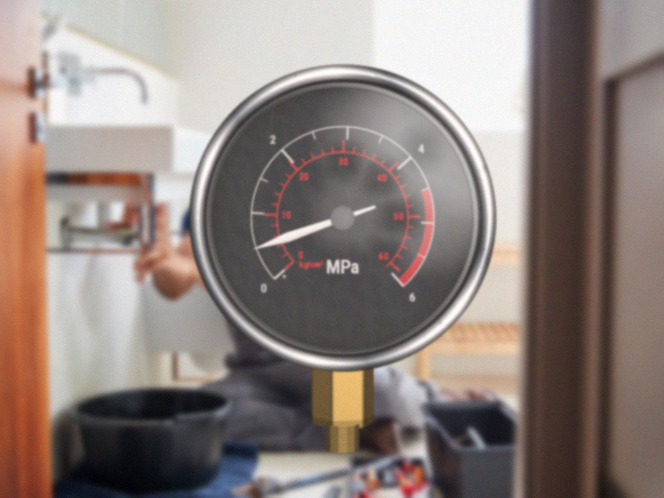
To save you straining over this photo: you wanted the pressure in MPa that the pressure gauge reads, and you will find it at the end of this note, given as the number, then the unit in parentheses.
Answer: 0.5 (MPa)
